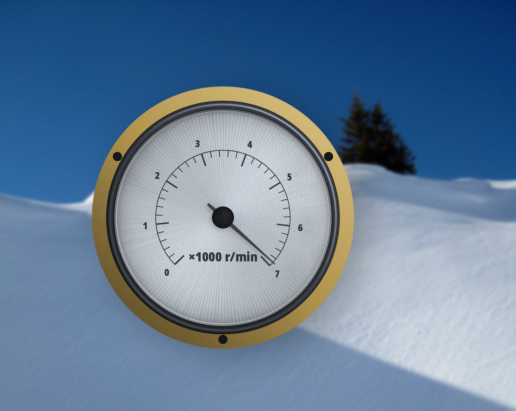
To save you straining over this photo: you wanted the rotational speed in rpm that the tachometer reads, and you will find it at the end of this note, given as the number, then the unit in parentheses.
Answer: 6900 (rpm)
